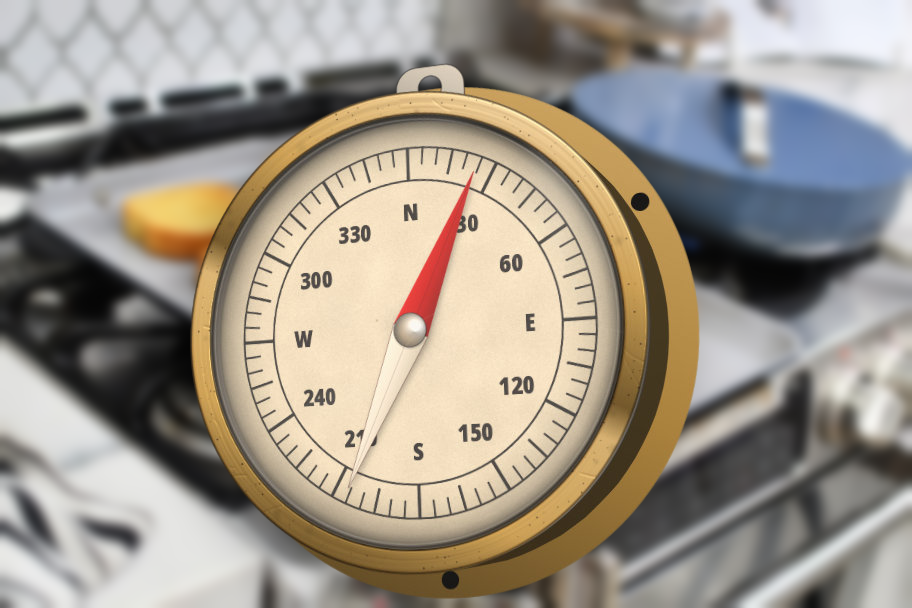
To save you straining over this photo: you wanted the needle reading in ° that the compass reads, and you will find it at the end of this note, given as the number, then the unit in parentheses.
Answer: 25 (°)
